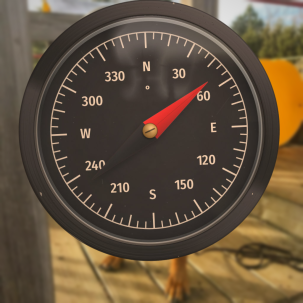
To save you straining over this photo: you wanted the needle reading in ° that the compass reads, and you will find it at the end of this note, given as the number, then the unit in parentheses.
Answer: 52.5 (°)
